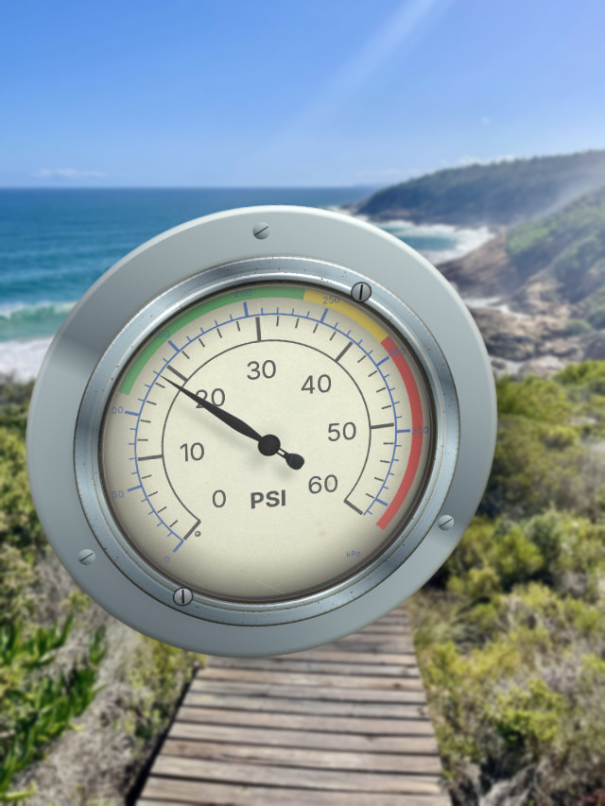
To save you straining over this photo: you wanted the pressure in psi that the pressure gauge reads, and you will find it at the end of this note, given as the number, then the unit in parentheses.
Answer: 19 (psi)
